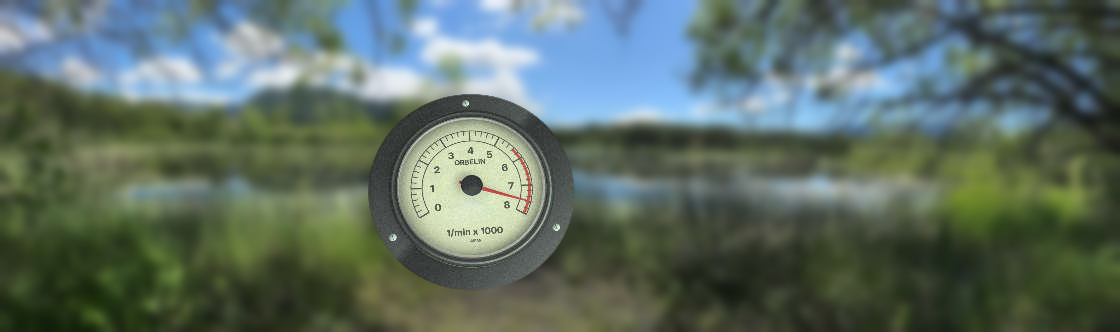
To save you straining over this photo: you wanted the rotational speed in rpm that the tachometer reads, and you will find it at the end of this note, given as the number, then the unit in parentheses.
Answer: 7600 (rpm)
